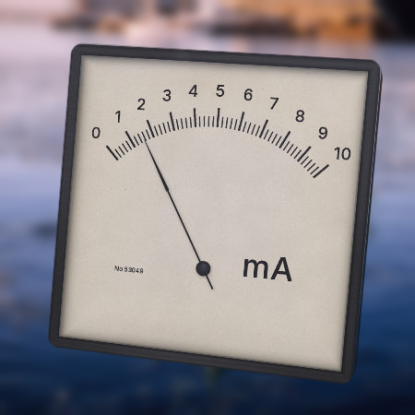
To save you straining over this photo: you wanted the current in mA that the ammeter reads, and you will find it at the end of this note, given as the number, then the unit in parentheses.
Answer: 1.6 (mA)
